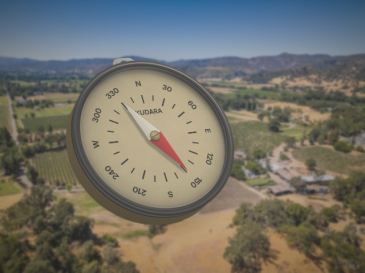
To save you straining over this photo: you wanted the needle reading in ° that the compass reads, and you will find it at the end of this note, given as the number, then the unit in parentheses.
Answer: 150 (°)
